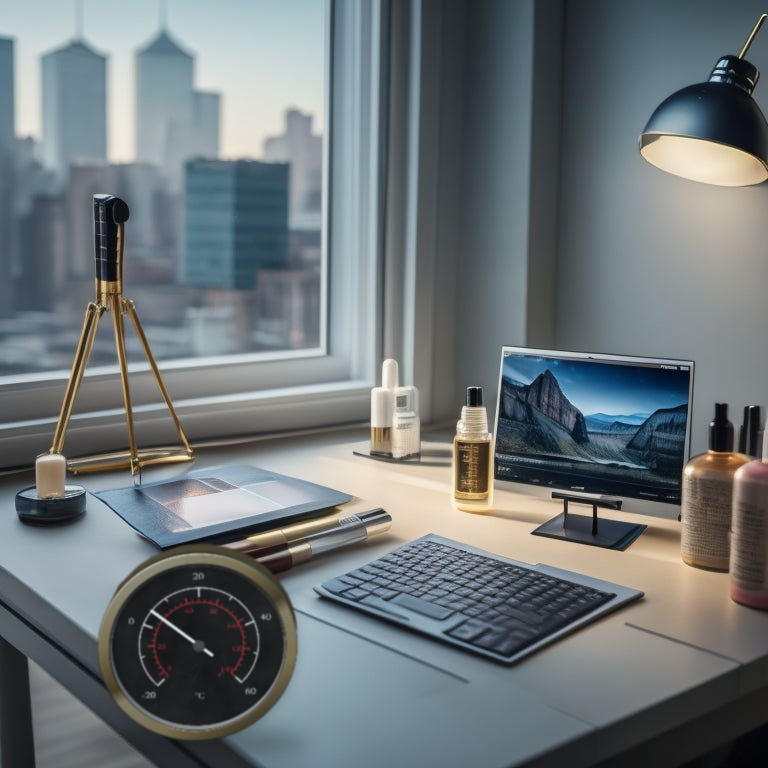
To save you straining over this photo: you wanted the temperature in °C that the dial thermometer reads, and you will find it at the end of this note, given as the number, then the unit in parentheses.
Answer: 5 (°C)
